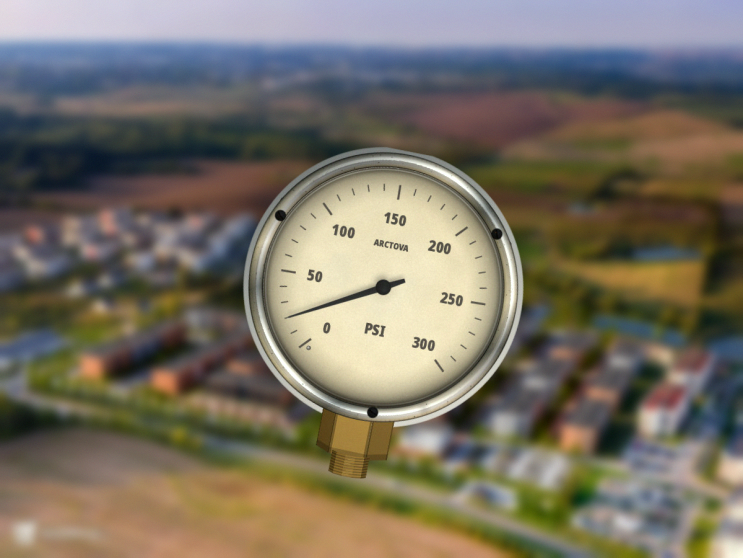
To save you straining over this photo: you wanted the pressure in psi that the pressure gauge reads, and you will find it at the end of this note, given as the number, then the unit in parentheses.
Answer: 20 (psi)
